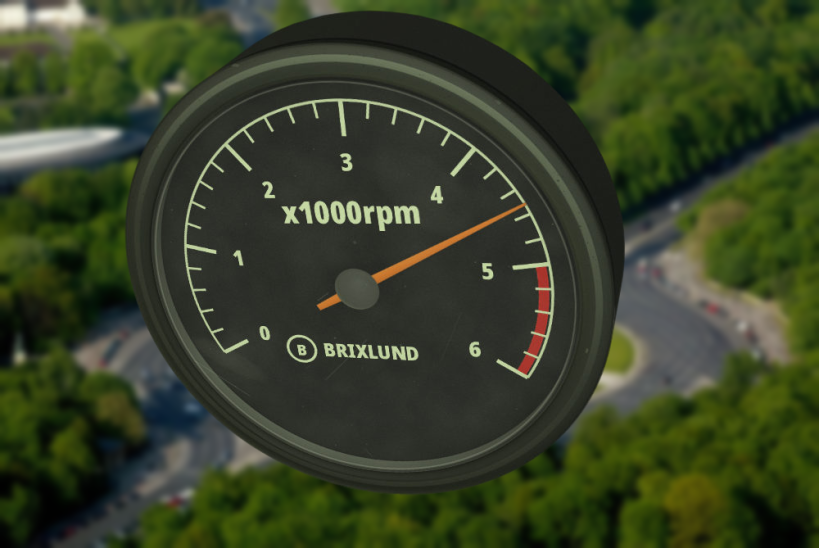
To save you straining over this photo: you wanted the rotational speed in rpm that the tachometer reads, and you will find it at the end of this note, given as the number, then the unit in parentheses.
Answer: 4500 (rpm)
